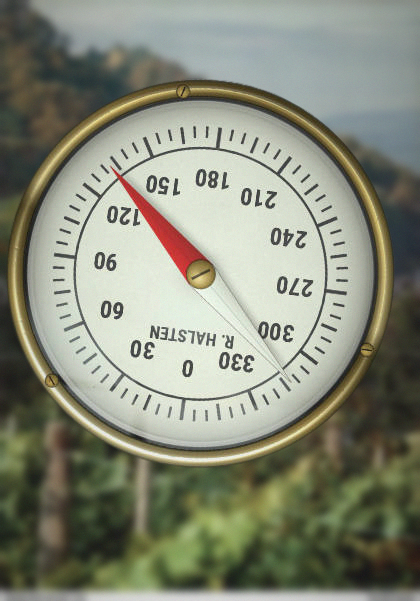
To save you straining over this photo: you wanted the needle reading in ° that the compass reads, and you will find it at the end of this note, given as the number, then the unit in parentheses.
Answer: 132.5 (°)
